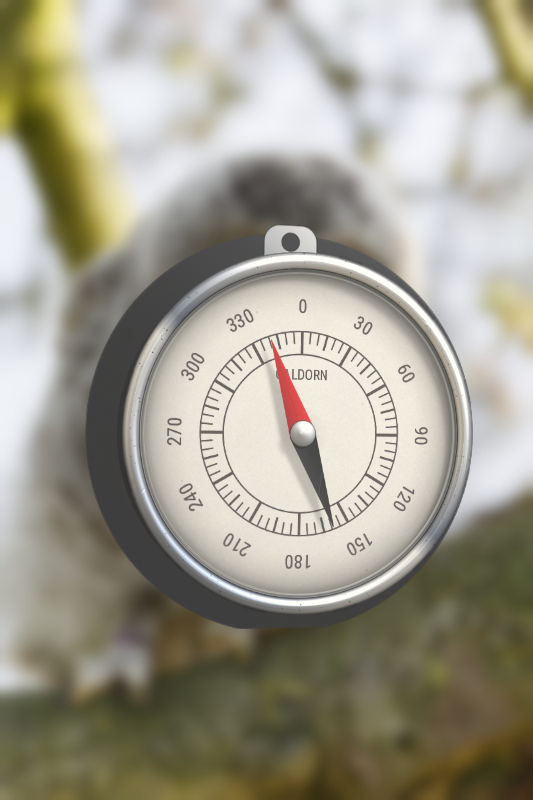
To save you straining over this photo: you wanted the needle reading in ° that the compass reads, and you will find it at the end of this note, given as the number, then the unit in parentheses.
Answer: 340 (°)
